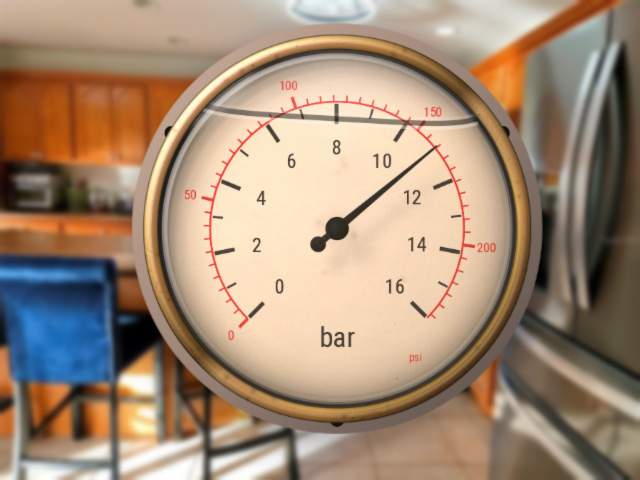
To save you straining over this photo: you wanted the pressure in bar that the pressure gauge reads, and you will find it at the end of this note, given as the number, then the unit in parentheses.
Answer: 11 (bar)
